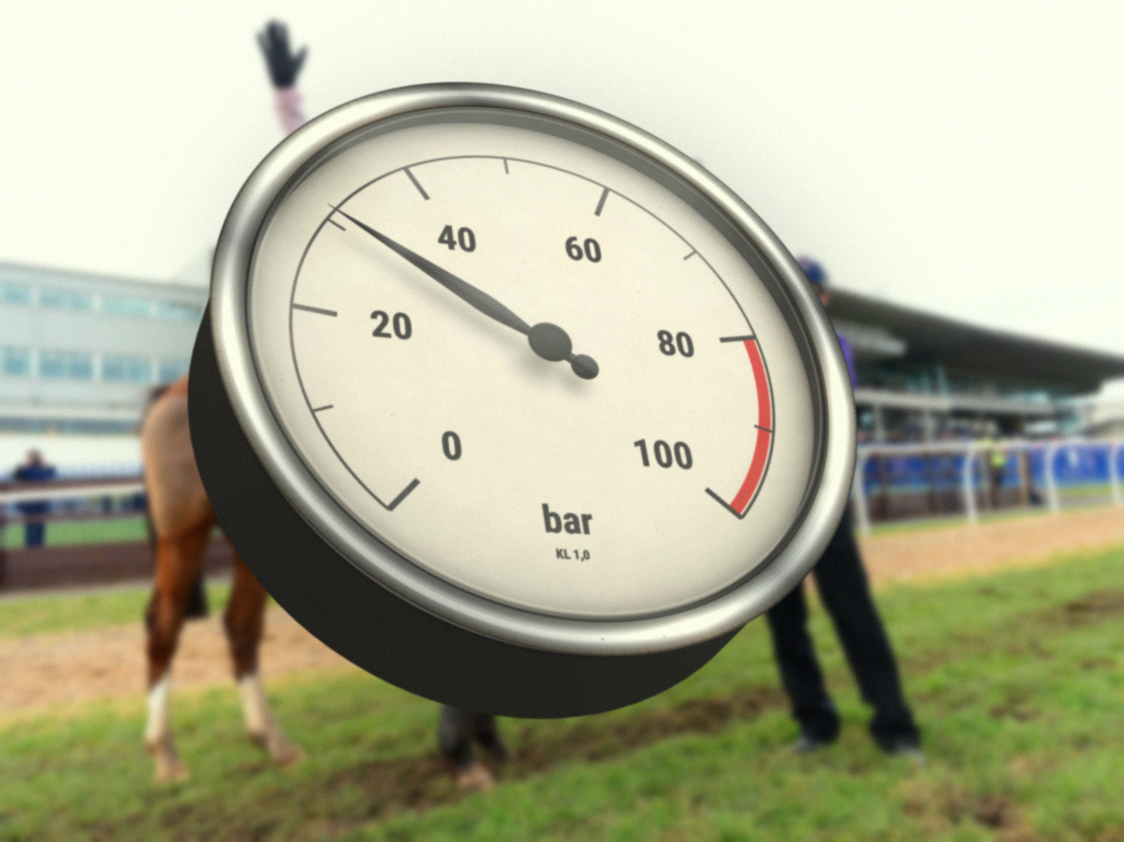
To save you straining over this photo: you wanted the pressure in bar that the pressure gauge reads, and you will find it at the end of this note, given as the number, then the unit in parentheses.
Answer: 30 (bar)
